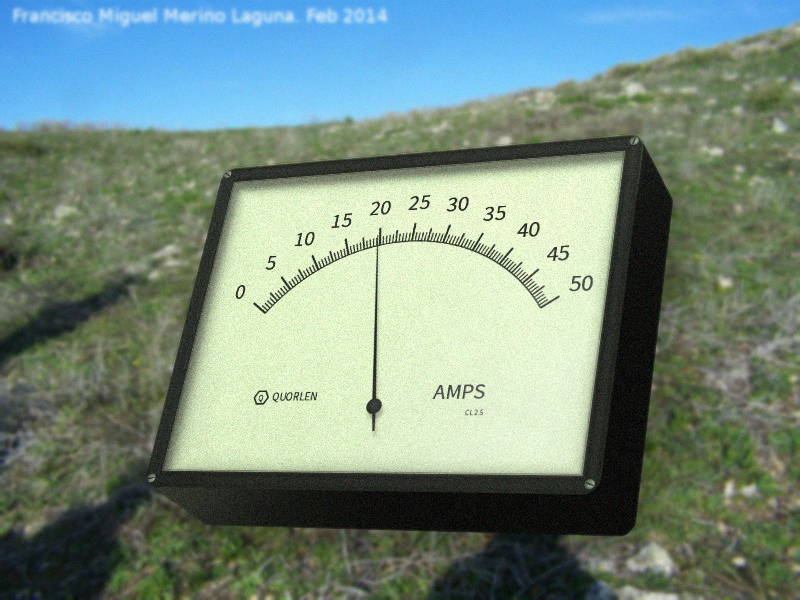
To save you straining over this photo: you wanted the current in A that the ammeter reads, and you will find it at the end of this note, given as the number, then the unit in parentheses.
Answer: 20 (A)
